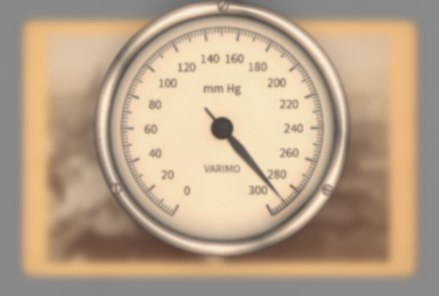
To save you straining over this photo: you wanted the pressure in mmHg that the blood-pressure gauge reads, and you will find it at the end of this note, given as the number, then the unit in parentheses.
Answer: 290 (mmHg)
